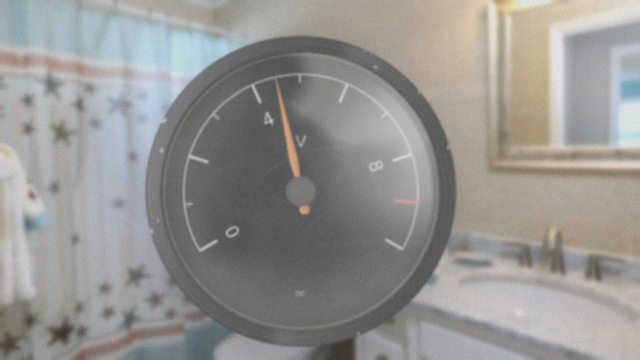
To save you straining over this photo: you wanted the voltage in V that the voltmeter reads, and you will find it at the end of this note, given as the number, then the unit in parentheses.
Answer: 4.5 (V)
